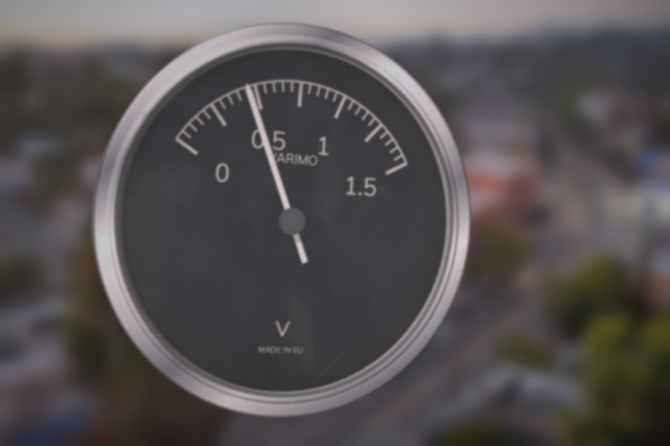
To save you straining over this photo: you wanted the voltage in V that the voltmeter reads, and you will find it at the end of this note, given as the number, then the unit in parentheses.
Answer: 0.45 (V)
